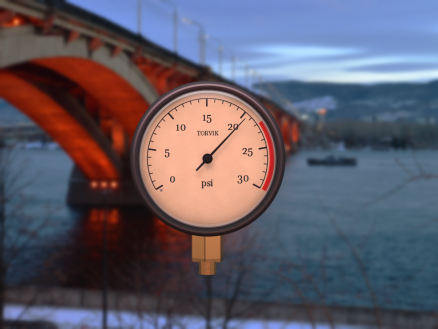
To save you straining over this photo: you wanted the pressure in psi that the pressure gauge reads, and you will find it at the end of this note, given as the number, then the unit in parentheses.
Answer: 20.5 (psi)
